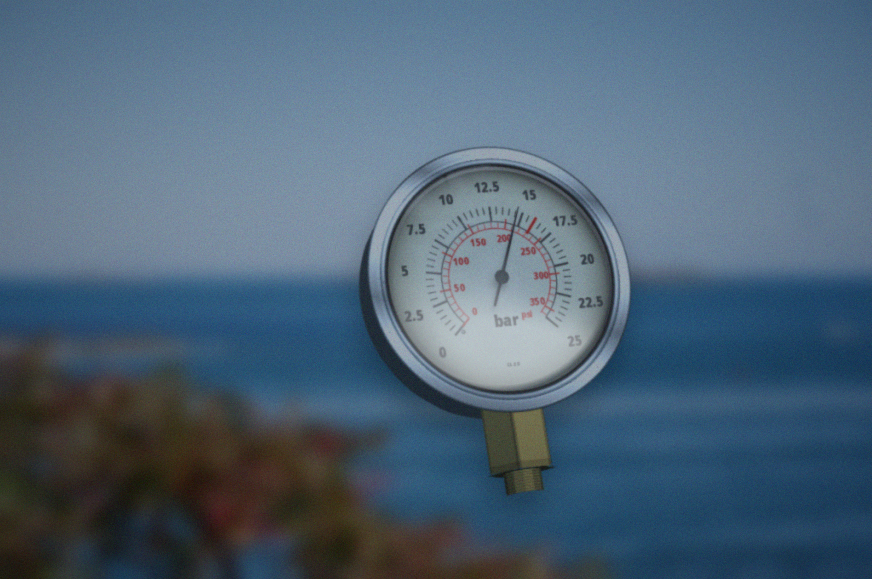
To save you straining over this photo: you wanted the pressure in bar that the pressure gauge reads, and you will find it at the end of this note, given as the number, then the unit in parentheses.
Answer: 14.5 (bar)
